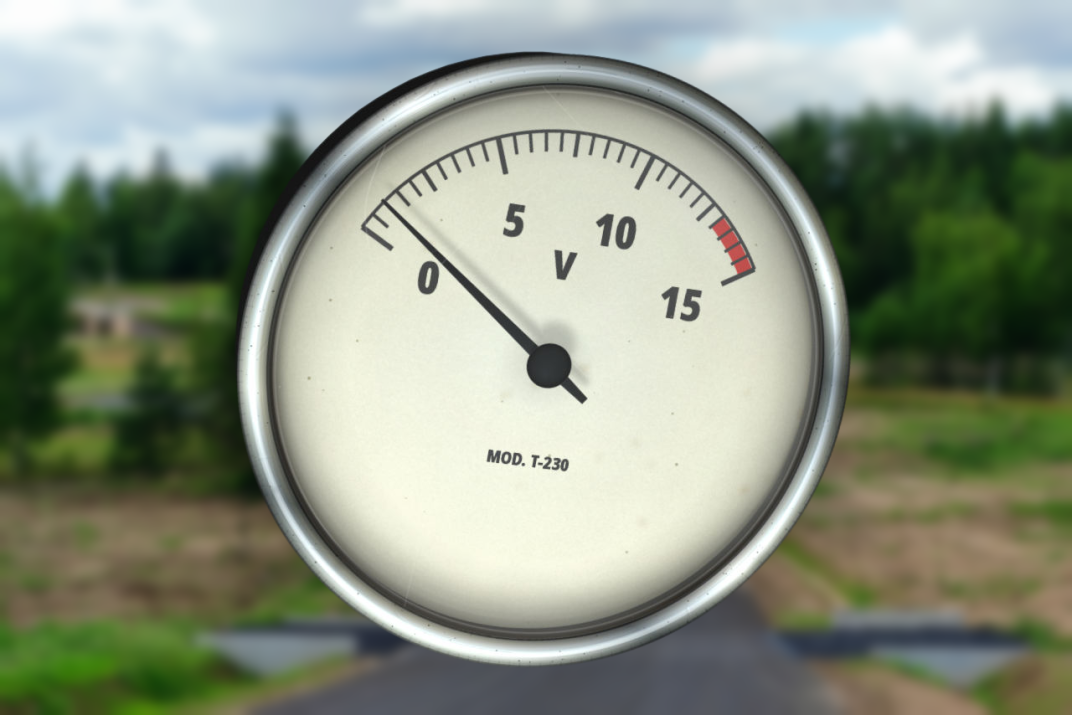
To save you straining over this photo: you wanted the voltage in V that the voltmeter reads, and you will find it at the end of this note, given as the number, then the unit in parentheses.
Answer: 1 (V)
